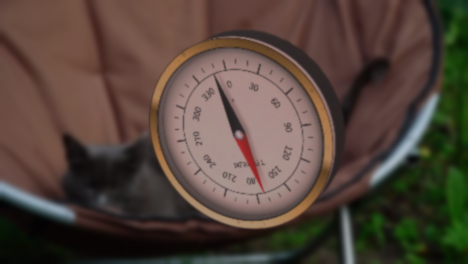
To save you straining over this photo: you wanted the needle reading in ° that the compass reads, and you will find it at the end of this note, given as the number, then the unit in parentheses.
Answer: 170 (°)
